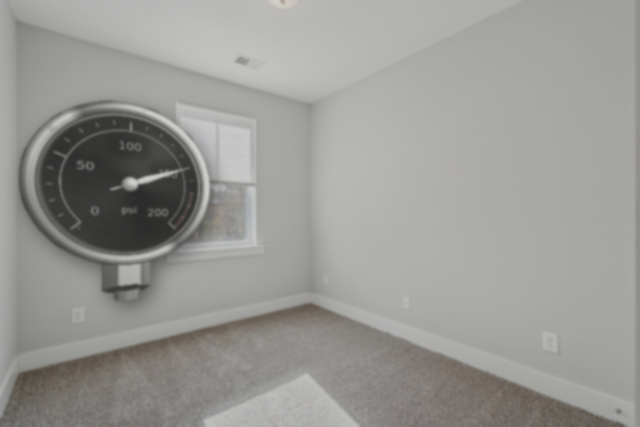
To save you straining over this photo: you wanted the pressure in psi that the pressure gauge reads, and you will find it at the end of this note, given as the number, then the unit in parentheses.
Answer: 150 (psi)
